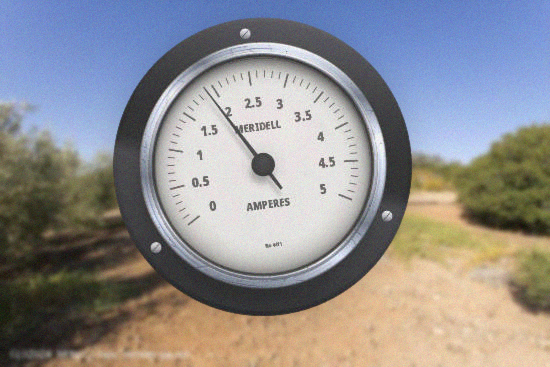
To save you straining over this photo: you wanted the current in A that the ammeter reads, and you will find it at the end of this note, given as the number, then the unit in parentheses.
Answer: 1.9 (A)
